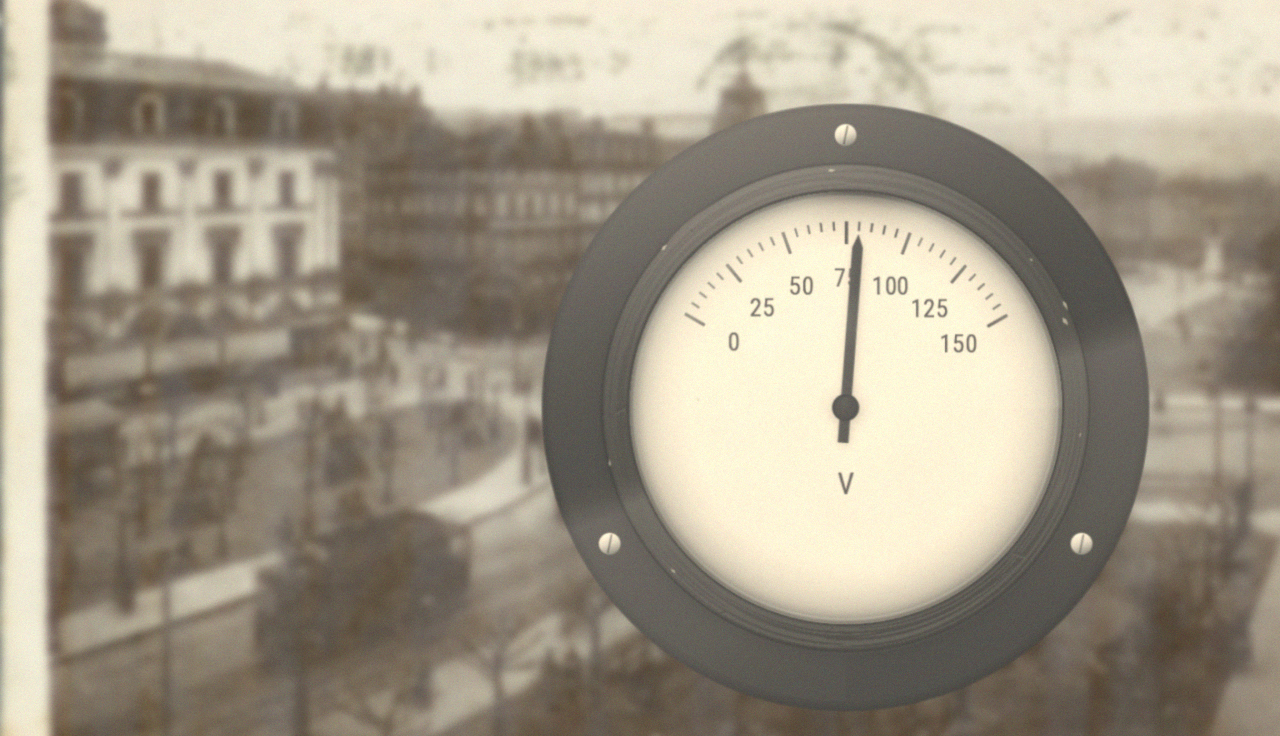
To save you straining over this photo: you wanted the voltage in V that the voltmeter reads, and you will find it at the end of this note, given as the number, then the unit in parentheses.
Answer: 80 (V)
